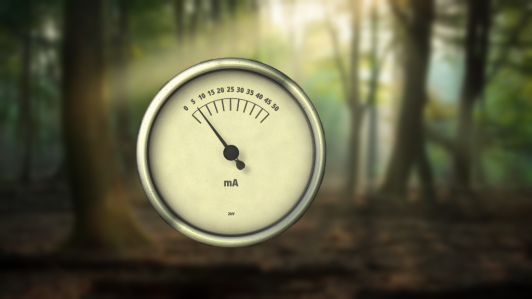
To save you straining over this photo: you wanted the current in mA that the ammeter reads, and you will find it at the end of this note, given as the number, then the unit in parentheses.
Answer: 5 (mA)
